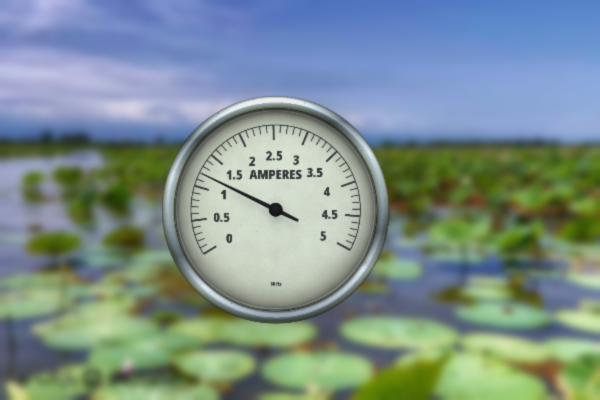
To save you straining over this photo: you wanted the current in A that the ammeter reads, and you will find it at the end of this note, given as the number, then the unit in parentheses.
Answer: 1.2 (A)
